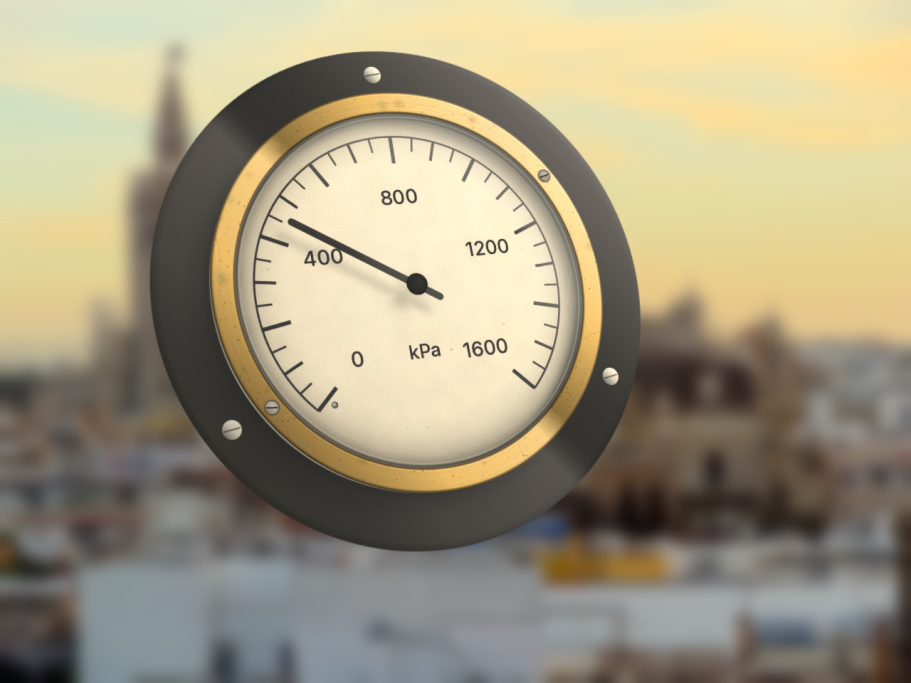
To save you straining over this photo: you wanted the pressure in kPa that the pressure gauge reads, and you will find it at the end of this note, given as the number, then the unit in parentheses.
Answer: 450 (kPa)
